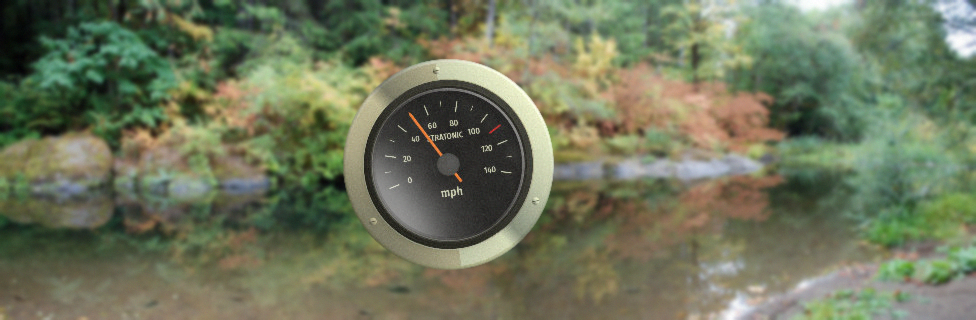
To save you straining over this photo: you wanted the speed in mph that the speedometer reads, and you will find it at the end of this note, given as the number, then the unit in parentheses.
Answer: 50 (mph)
